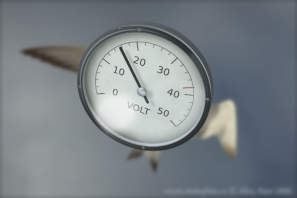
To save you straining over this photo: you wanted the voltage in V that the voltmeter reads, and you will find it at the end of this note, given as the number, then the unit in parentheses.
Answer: 16 (V)
